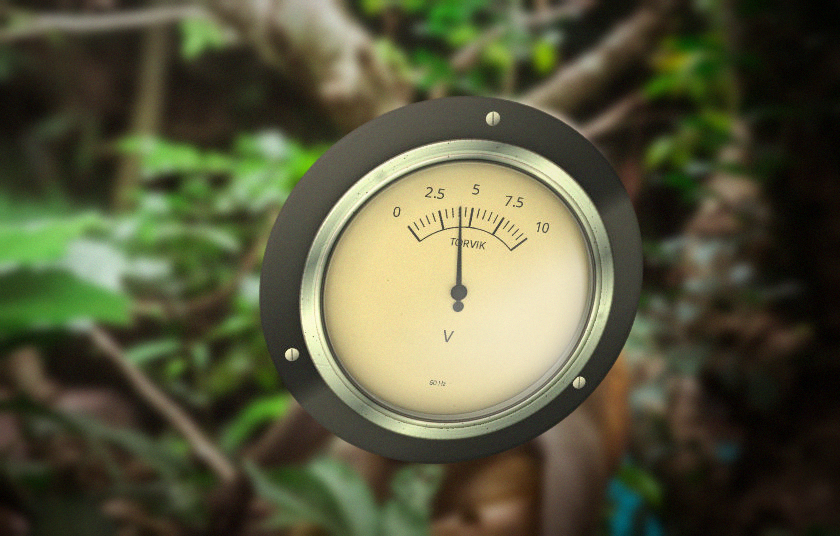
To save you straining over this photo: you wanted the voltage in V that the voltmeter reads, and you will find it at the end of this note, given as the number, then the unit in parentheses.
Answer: 4 (V)
